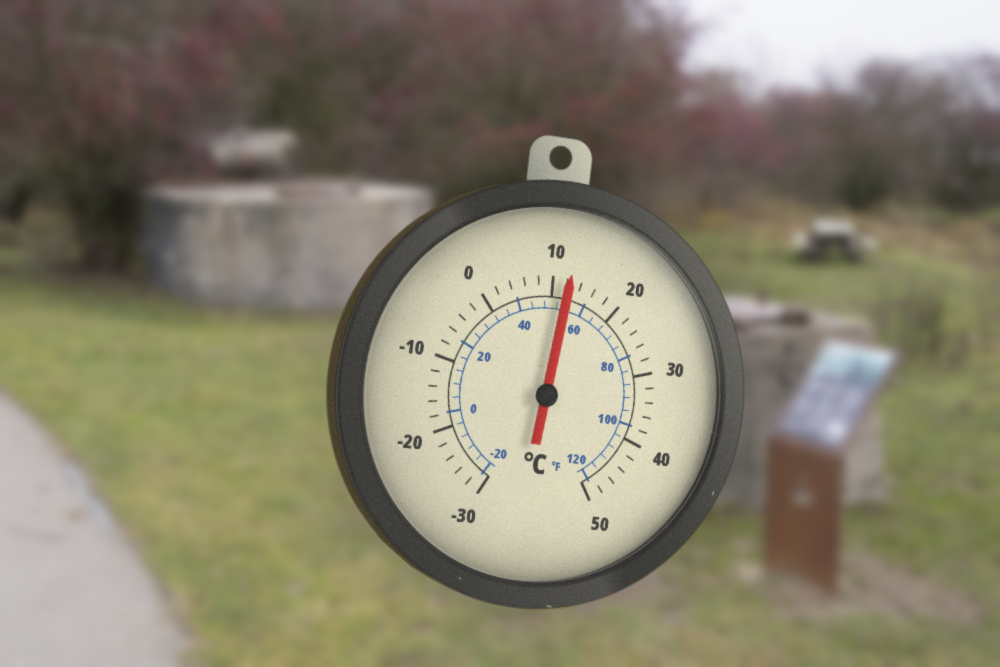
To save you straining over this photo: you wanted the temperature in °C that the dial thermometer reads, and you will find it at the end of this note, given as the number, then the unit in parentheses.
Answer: 12 (°C)
